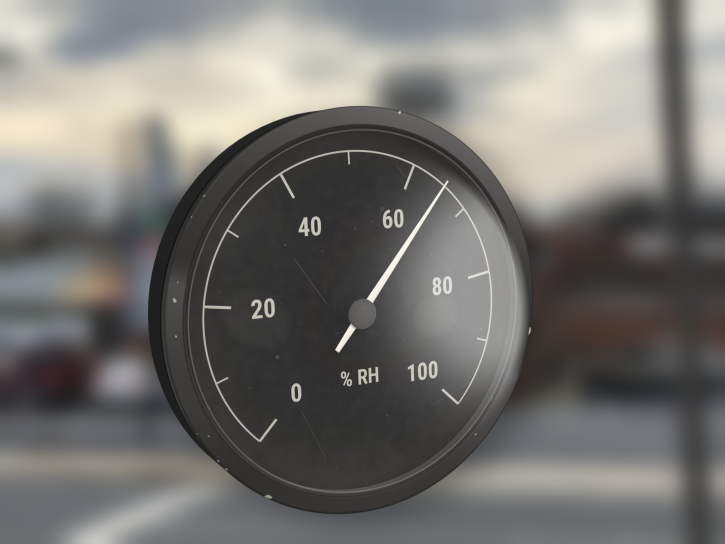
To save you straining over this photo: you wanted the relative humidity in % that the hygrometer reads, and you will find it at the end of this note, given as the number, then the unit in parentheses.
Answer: 65 (%)
